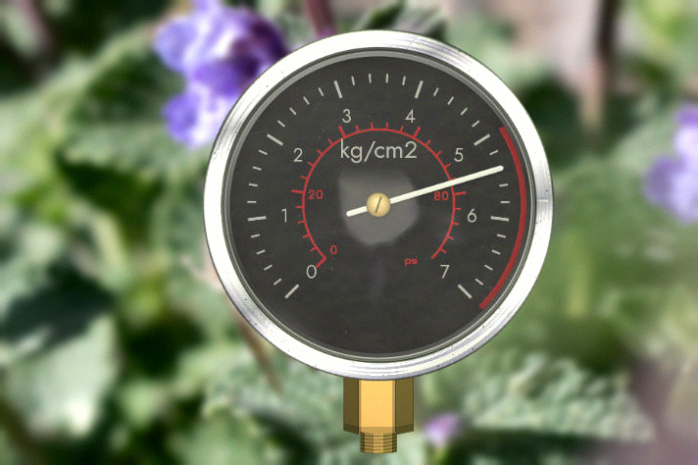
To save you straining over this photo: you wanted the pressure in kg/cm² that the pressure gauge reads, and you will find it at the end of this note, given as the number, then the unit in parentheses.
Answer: 5.4 (kg/cm²)
